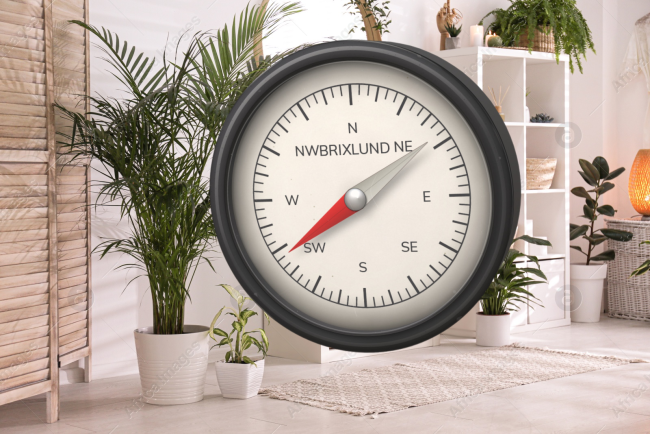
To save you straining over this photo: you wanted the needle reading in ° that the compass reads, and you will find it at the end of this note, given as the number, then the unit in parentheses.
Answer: 235 (°)
